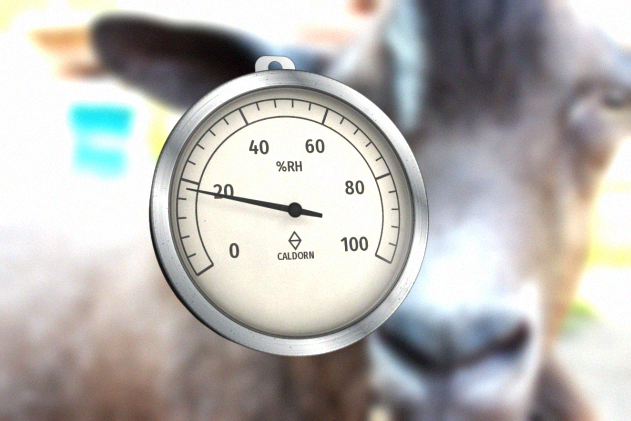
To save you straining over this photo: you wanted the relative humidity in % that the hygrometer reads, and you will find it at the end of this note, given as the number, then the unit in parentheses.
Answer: 18 (%)
